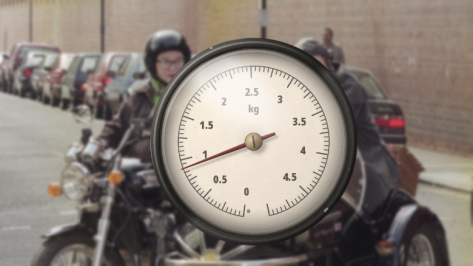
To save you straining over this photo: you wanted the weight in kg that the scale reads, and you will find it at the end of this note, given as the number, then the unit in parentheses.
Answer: 0.9 (kg)
